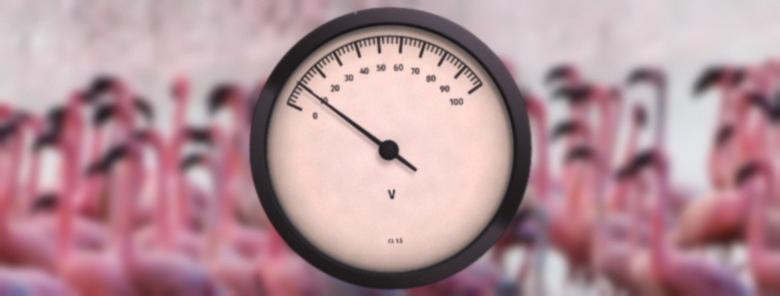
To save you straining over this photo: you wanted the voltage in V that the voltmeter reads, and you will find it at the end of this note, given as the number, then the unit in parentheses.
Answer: 10 (V)
